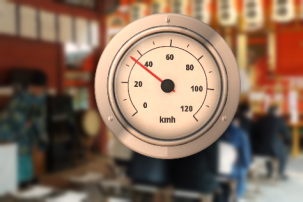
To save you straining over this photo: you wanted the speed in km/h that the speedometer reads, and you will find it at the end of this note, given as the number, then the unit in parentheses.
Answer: 35 (km/h)
